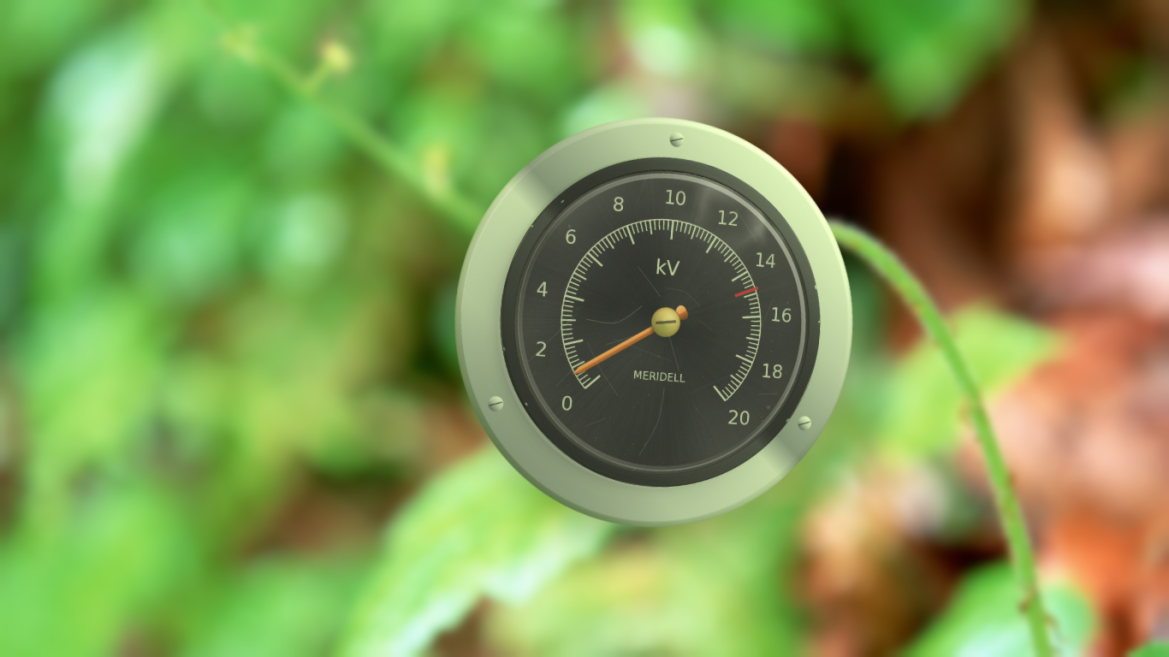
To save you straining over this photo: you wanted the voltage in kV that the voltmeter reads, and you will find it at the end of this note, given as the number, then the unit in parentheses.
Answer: 0.8 (kV)
